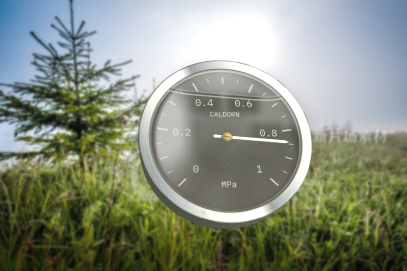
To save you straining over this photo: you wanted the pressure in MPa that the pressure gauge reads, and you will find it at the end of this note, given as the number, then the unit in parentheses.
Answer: 0.85 (MPa)
